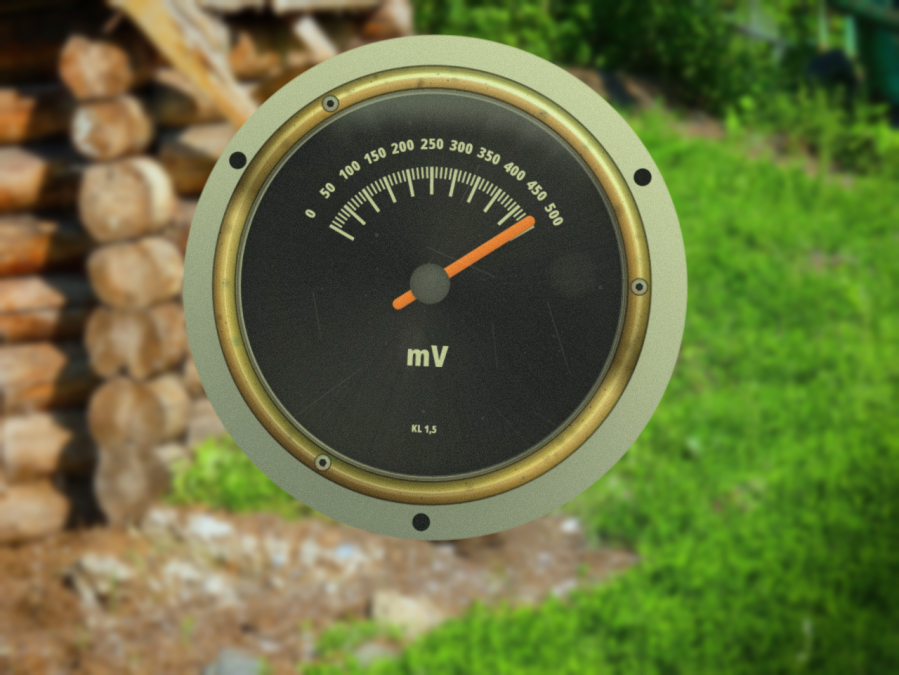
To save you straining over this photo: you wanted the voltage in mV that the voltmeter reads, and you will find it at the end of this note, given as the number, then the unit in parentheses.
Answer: 490 (mV)
